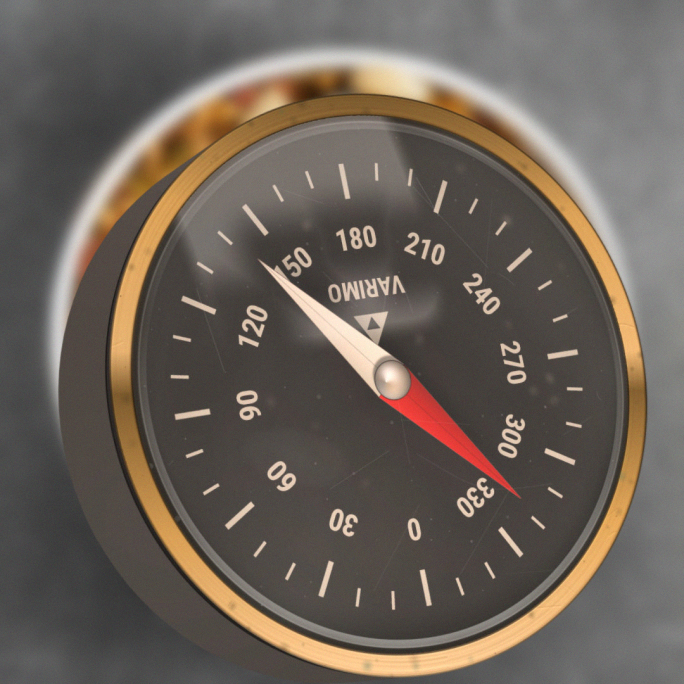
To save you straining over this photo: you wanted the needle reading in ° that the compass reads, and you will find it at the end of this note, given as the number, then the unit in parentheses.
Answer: 320 (°)
